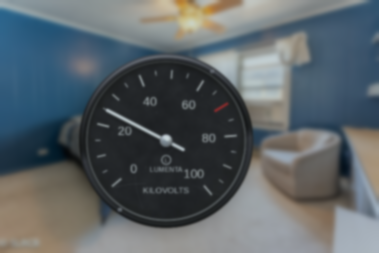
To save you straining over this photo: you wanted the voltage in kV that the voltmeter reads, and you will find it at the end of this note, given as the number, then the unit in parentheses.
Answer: 25 (kV)
